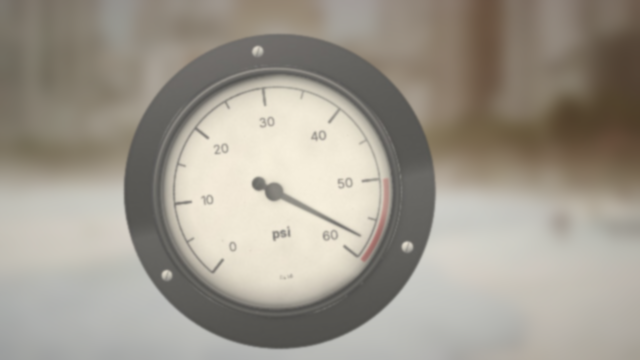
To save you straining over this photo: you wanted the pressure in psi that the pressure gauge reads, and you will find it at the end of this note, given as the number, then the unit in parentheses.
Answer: 57.5 (psi)
